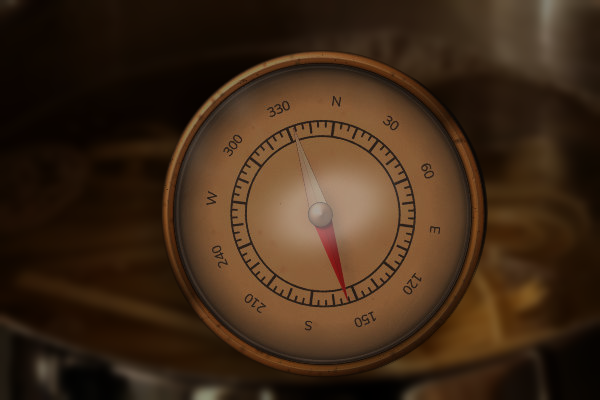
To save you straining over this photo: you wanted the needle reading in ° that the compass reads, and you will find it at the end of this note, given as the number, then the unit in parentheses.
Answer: 155 (°)
